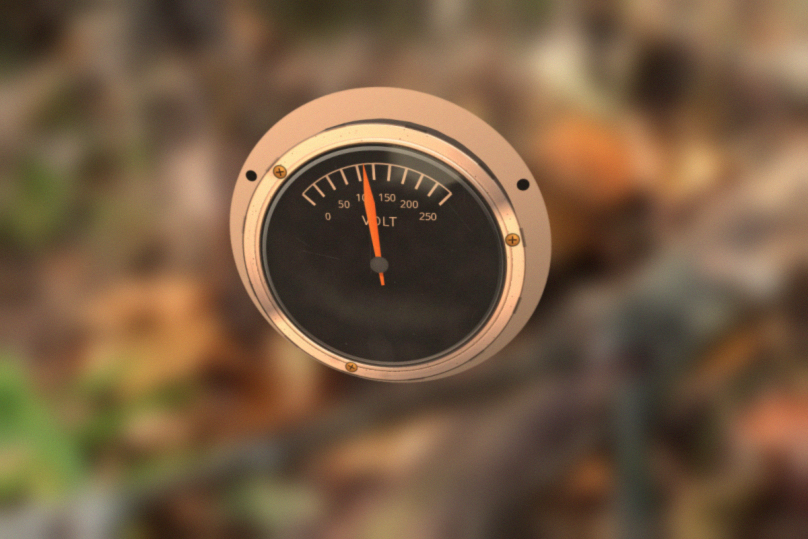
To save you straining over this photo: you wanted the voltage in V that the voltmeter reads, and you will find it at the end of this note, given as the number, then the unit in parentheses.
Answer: 112.5 (V)
